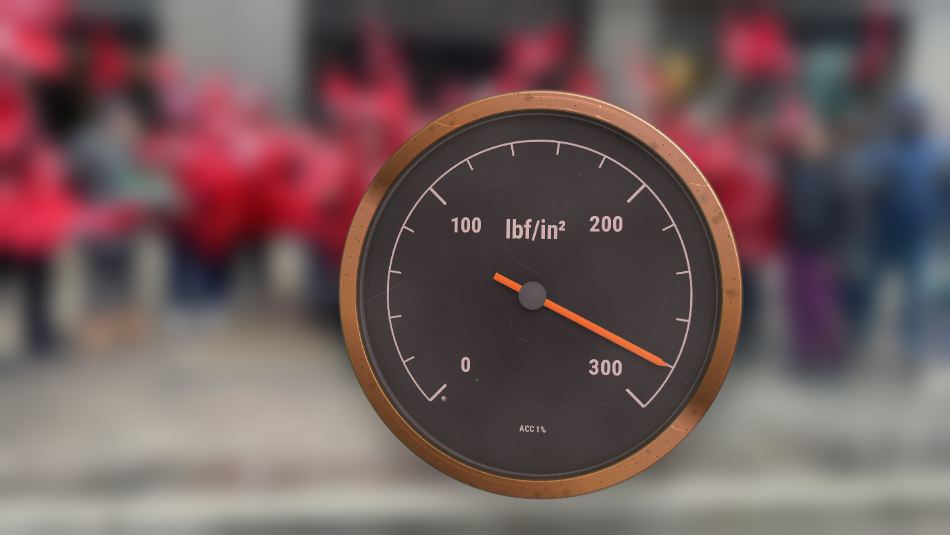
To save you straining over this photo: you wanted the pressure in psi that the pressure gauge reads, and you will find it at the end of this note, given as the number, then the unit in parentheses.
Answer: 280 (psi)
